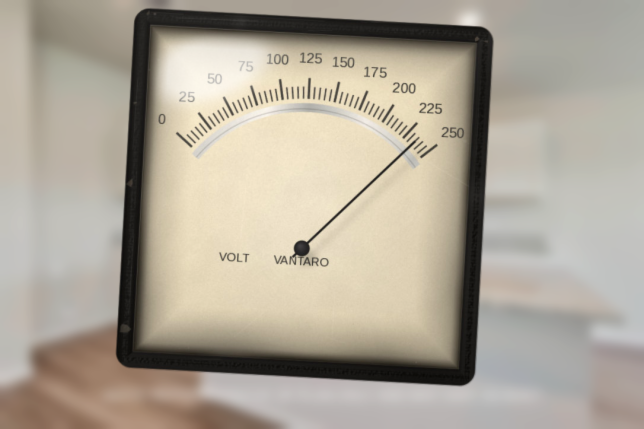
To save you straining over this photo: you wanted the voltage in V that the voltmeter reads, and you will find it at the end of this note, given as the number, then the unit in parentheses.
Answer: 235 (V)
